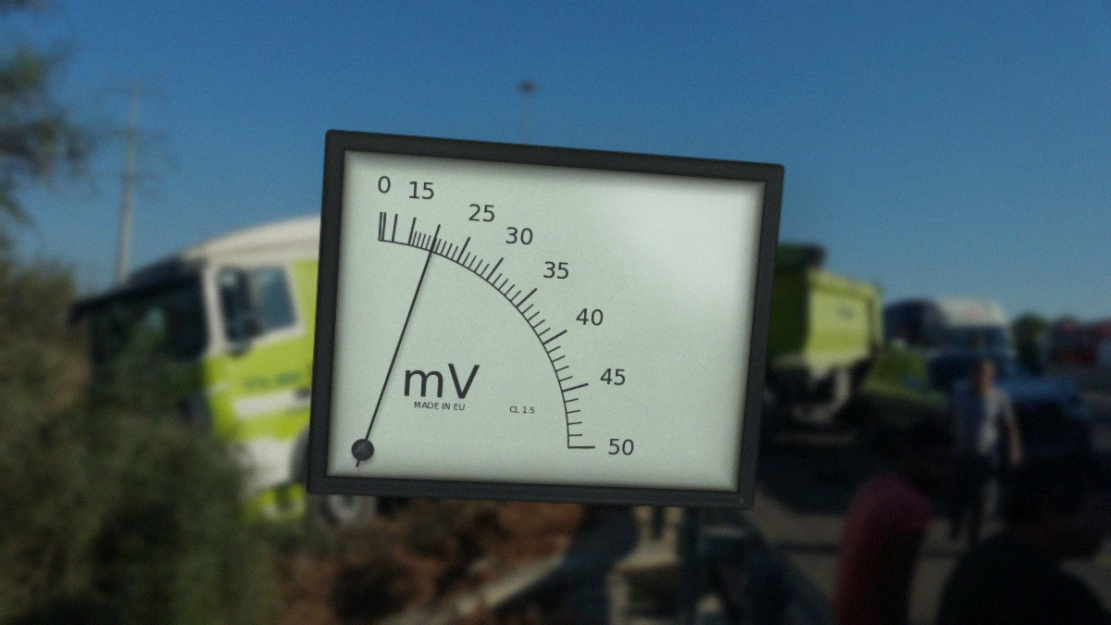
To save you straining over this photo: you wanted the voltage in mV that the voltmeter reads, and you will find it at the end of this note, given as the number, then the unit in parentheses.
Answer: 20 (mV)
